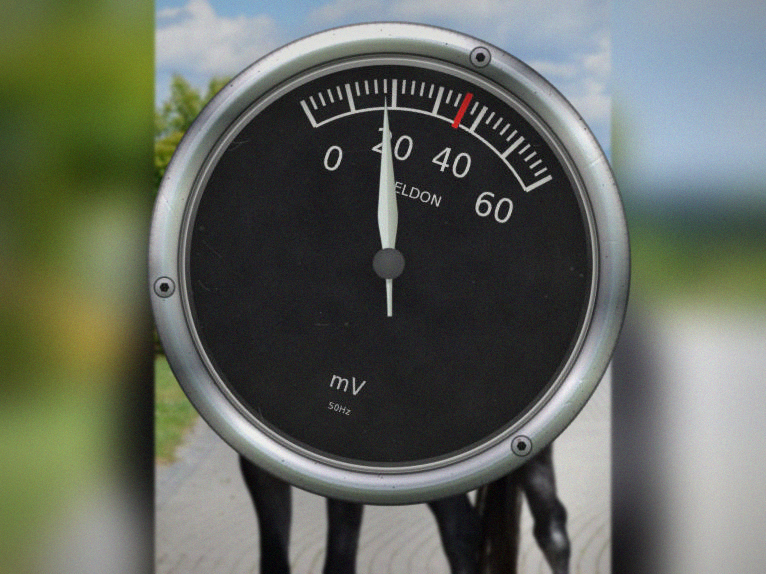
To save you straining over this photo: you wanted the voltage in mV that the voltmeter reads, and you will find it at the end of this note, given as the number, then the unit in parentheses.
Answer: 18 (mV)
